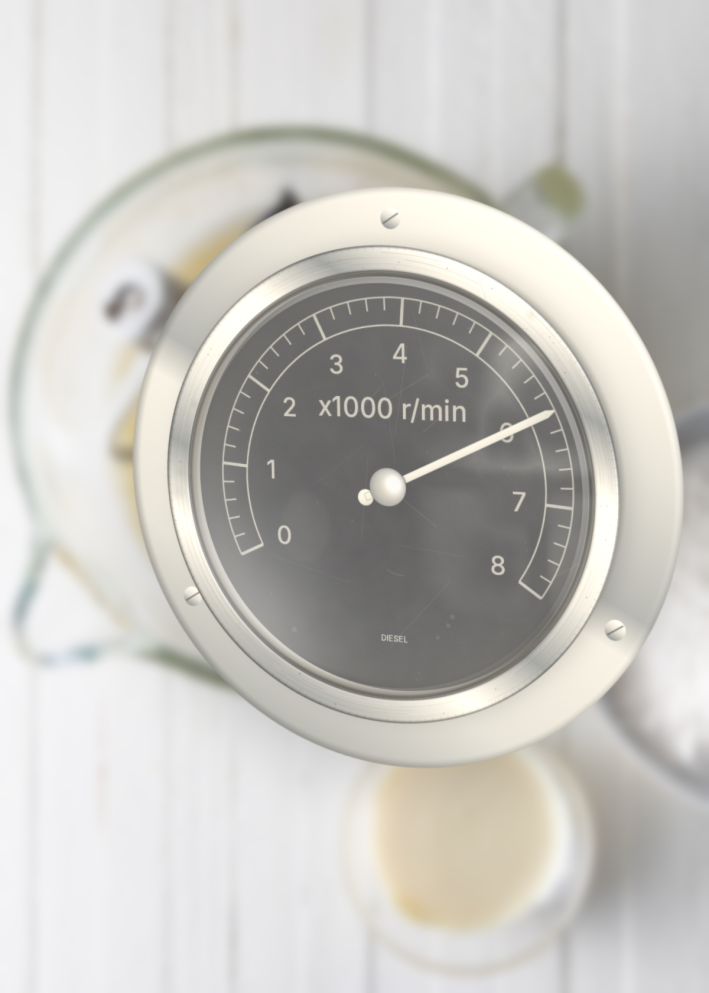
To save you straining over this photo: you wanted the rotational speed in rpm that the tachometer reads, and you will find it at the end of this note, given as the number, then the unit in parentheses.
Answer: 6000 (rpm)
